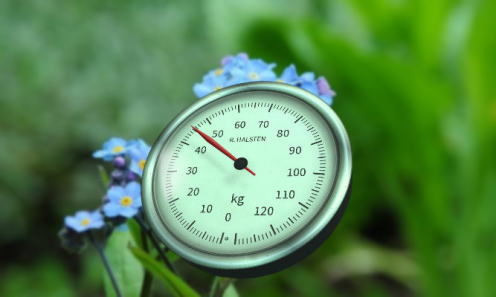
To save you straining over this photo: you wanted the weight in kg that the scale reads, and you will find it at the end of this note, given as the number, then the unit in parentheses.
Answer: 45 (kg)
